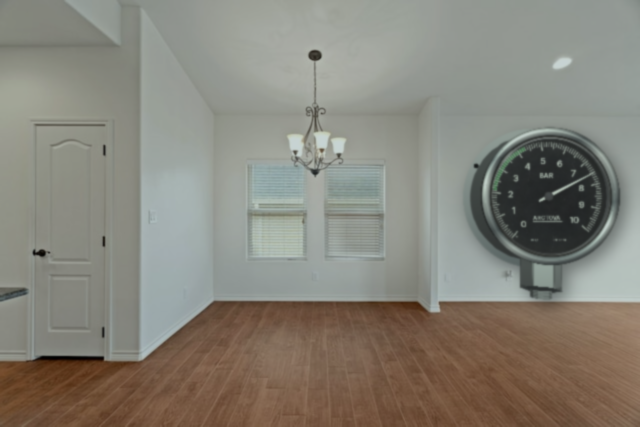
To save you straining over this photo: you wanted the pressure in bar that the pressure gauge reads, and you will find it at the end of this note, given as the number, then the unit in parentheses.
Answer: 7.5 (bar)
